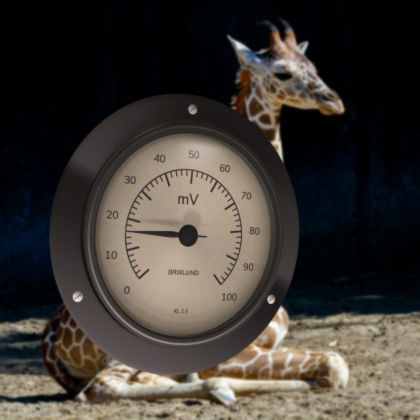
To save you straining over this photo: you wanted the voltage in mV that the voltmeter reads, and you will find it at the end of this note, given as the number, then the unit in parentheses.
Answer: 16 (mV)
